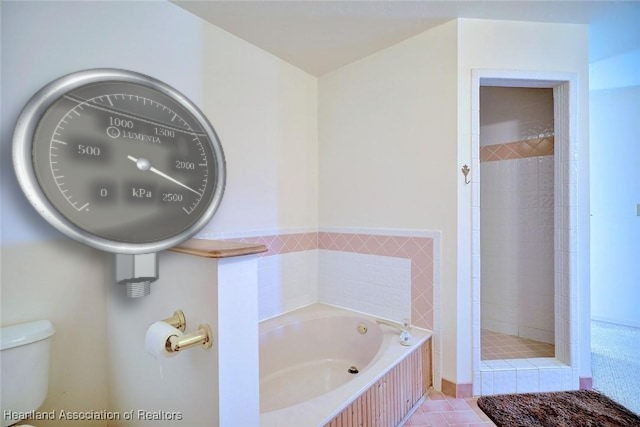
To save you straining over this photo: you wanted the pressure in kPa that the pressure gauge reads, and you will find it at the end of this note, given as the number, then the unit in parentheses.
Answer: 2300 (kPa)
